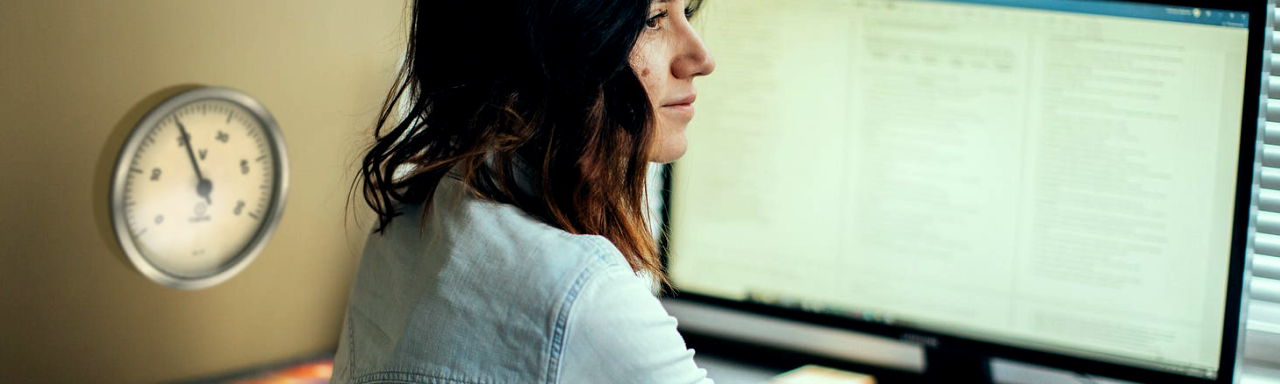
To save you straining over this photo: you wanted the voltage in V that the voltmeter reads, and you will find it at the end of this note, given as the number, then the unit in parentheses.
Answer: 20 (V)
